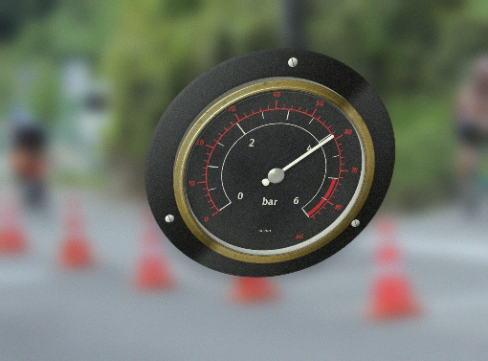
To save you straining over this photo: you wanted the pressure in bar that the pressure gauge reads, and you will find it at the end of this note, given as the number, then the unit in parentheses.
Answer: 4 (bar)
